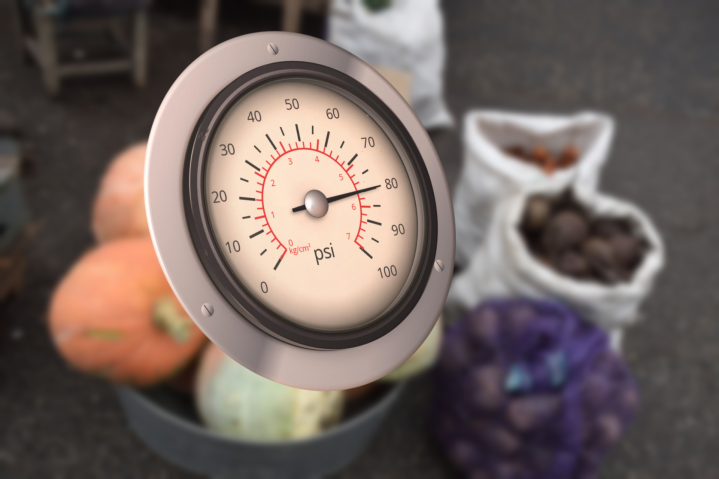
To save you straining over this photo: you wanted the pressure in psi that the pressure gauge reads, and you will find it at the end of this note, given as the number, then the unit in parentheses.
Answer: 80 (psi)
